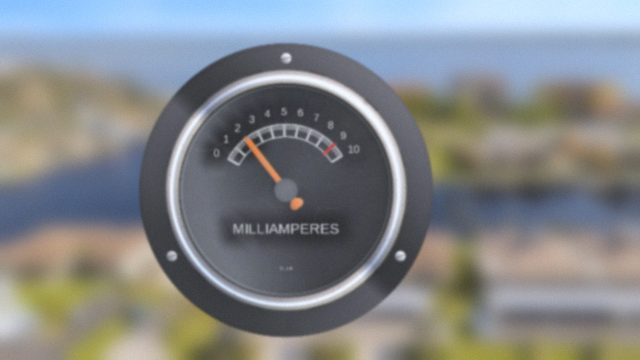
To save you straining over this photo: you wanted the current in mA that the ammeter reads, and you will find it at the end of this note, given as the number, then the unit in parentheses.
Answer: 2 (mA)
